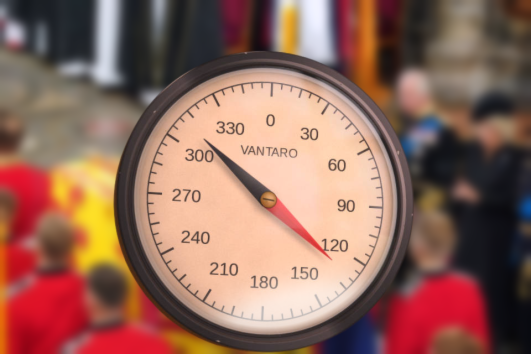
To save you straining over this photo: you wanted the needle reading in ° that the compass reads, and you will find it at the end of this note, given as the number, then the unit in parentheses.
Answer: 130 (°)
